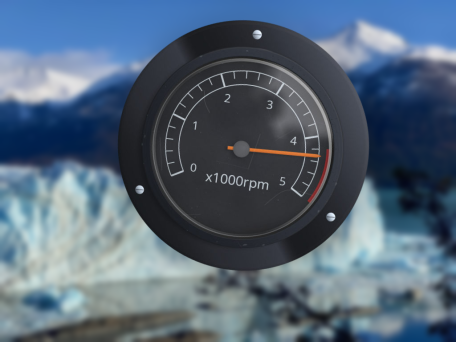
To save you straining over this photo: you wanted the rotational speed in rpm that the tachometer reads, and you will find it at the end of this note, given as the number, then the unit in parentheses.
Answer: 4300 (rpm)
